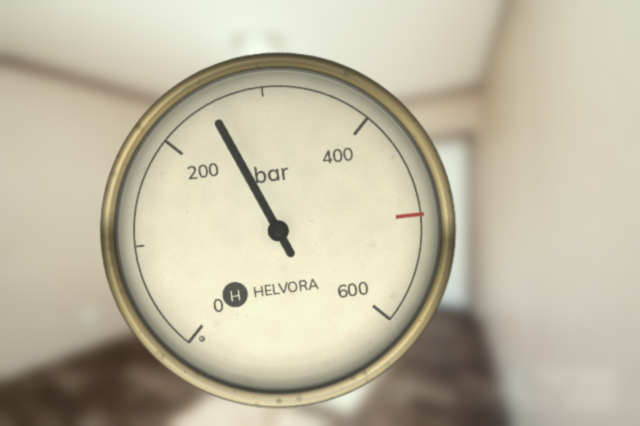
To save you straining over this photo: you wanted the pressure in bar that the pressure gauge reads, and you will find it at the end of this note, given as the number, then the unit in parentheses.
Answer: 250 (bar)
